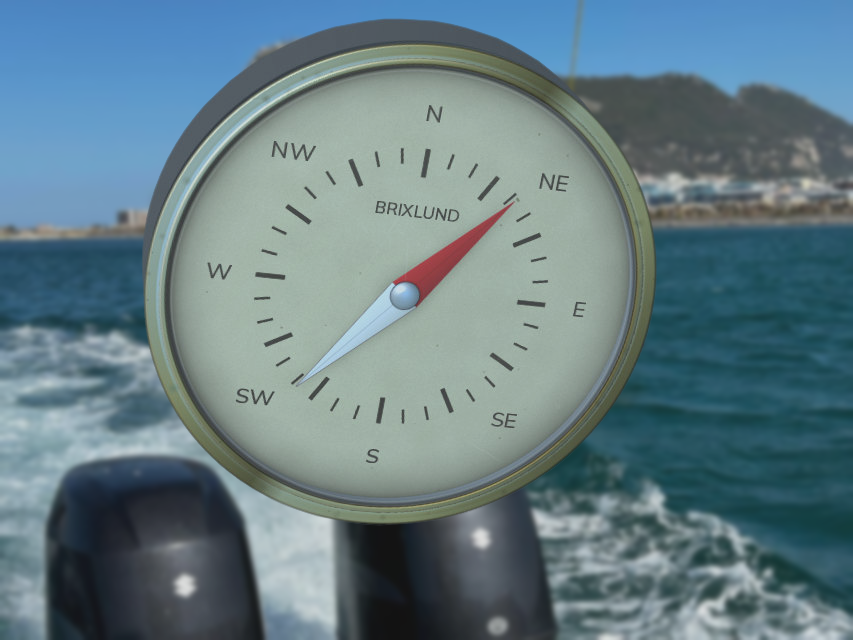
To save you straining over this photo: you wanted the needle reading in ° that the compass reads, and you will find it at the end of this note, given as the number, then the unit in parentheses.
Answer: 40 (°)
